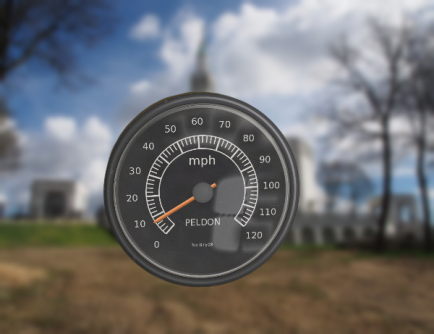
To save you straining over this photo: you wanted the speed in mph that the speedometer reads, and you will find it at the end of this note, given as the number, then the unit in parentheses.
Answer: 8 (mph)
